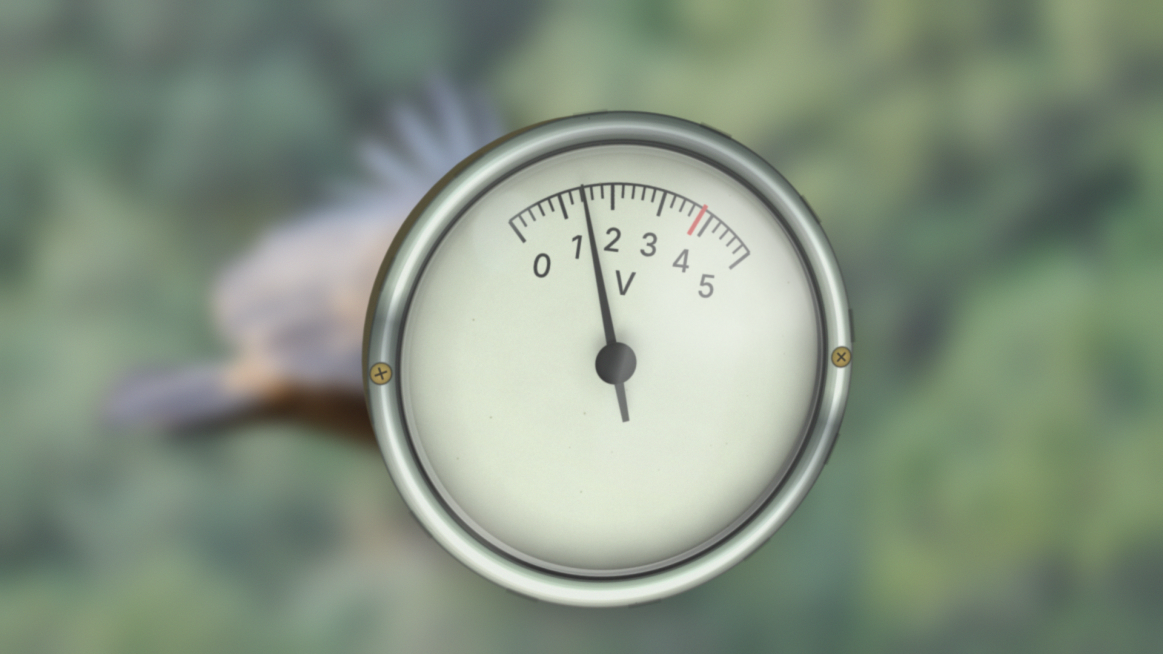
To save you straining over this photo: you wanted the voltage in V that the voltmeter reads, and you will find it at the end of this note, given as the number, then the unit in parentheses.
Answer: 1.4 (V)
